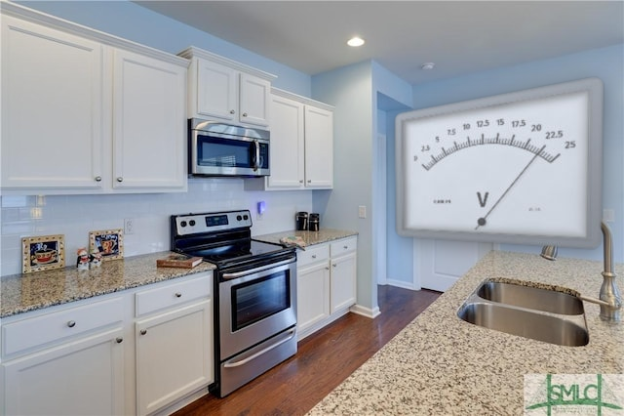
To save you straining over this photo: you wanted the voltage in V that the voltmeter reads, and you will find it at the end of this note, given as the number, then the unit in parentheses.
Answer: 22.5 (V)
